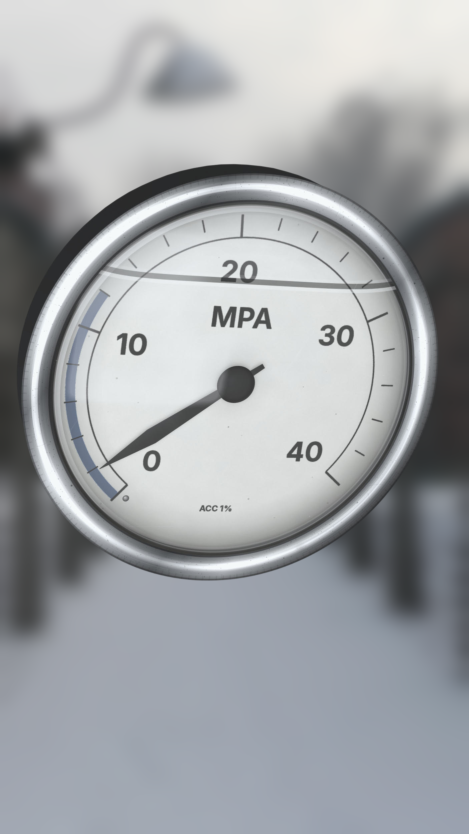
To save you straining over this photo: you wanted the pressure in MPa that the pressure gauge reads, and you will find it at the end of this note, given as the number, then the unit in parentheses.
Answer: 2 (MPa)
